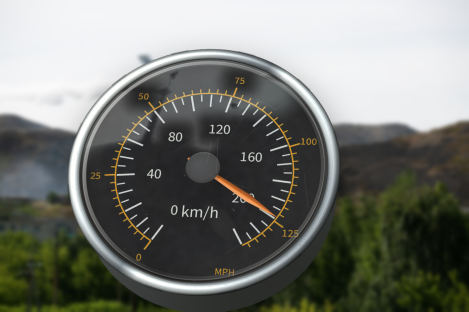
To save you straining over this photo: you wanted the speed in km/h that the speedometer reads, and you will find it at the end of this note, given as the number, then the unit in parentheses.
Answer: 200 (km/h)
